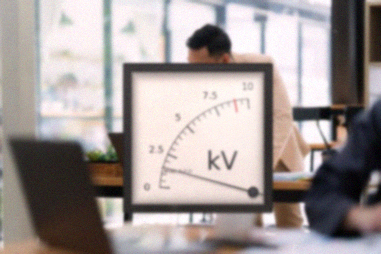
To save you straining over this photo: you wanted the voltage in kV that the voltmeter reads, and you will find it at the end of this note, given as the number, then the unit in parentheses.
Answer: 1.5 (kV)
